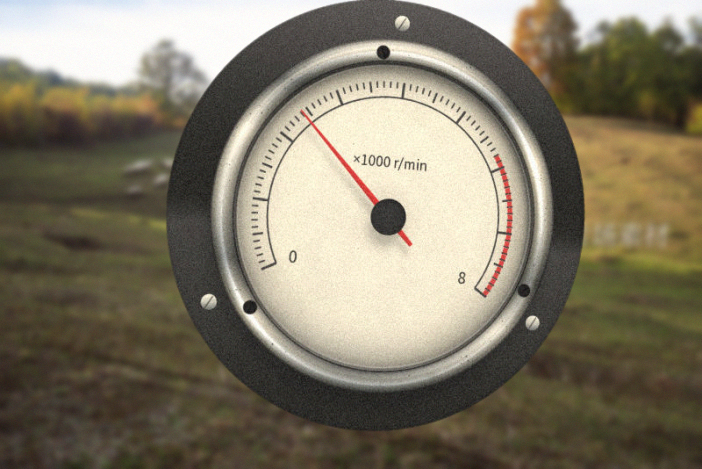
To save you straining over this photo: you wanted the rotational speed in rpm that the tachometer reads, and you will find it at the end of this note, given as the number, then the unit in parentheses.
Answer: 2400 (rpm)
